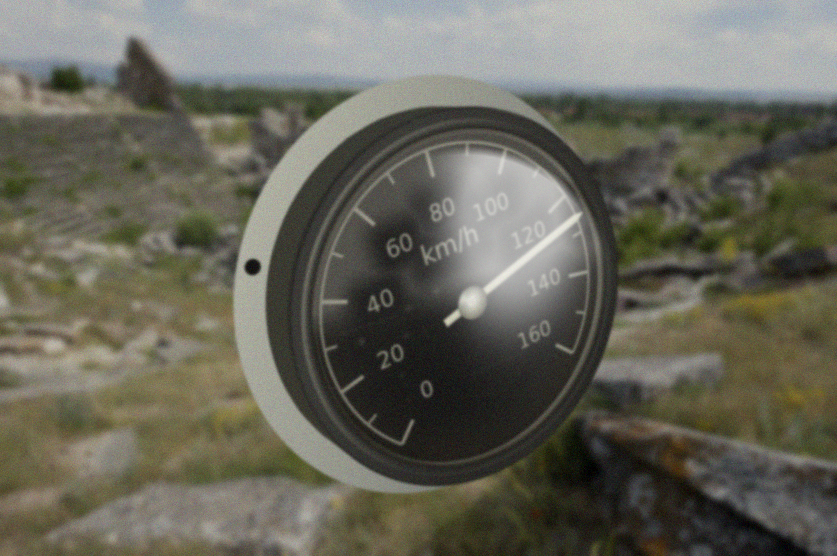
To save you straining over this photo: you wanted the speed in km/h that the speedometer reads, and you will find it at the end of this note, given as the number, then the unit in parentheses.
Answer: 125 (km/h)
